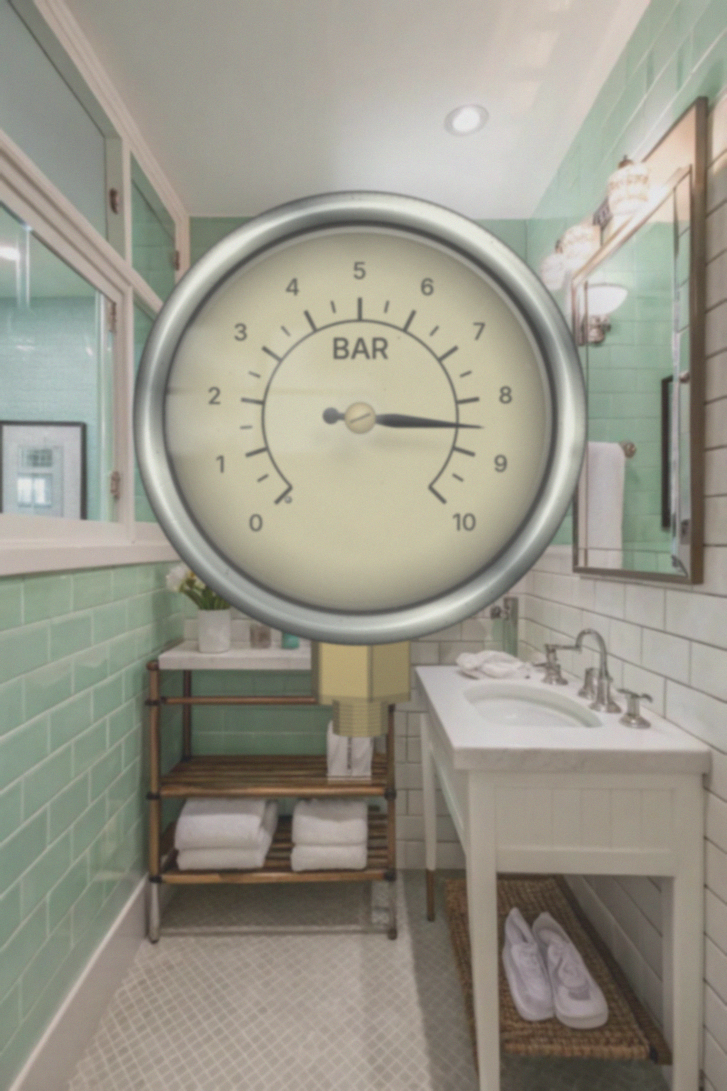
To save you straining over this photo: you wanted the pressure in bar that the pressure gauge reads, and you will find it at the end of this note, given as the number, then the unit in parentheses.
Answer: 8.5 (bar)
